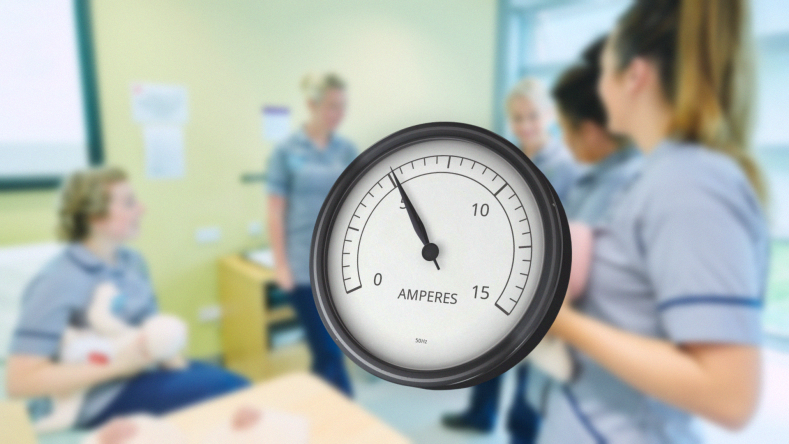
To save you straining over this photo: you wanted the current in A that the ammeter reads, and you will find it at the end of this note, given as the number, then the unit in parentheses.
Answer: 5.25 (A)
